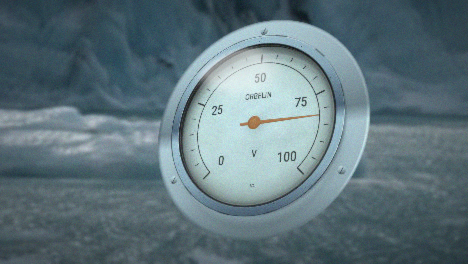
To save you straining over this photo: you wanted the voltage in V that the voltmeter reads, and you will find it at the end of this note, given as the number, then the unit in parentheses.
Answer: 82.5 (V)
